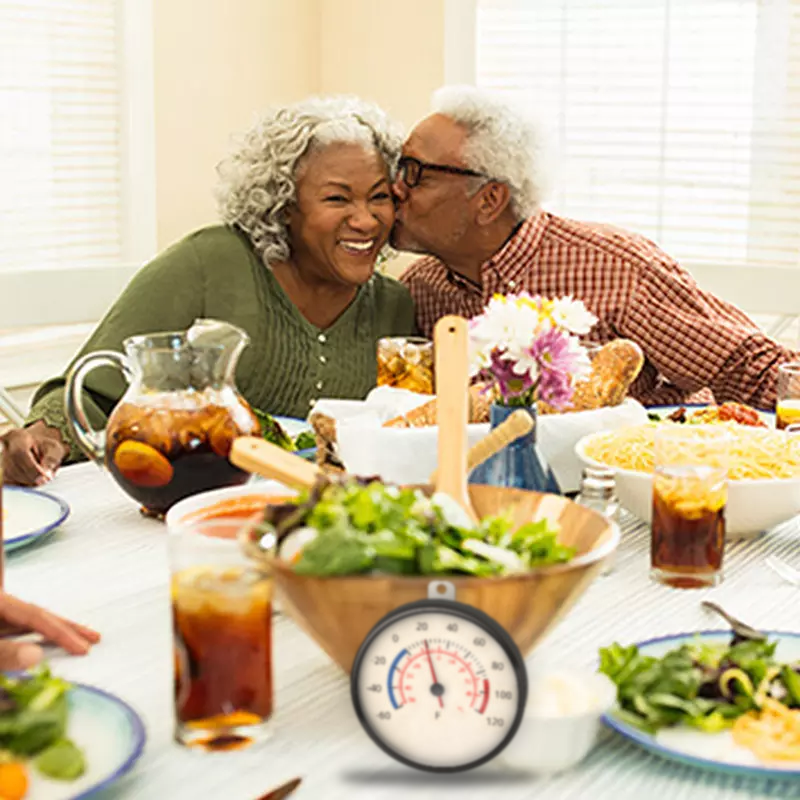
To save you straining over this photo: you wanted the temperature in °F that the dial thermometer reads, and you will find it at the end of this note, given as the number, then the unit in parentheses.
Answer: 20 (°F)
